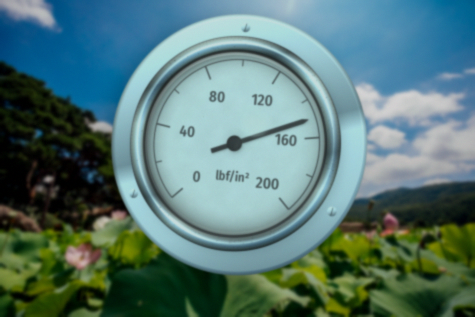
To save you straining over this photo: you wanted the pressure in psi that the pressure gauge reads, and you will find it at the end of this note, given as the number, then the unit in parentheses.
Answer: 150 (psi)
